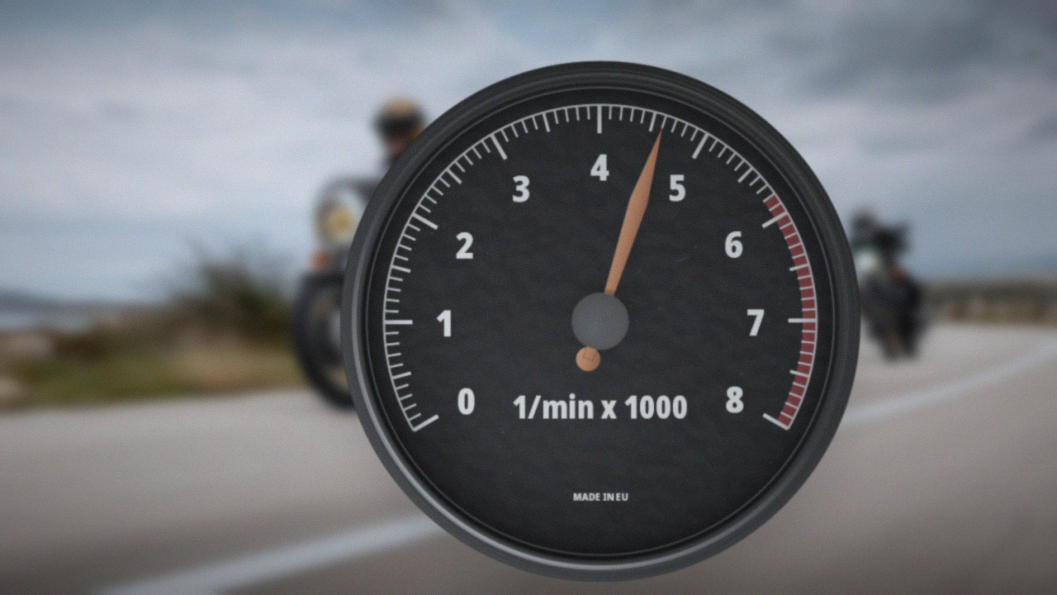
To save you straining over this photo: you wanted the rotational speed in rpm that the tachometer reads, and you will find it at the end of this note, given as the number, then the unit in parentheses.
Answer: 4600 (rpm)
